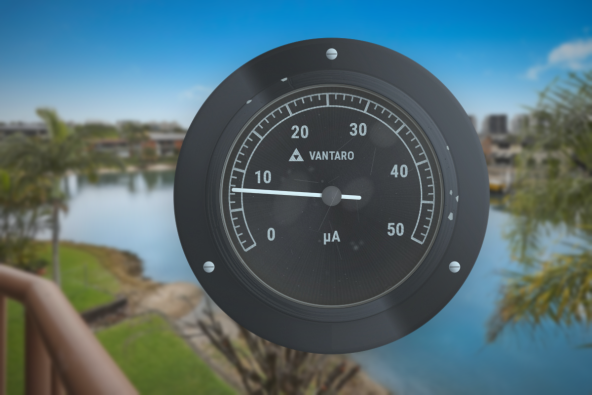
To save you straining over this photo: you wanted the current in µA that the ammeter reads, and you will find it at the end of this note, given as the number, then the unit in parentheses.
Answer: 7.5 (µA)
